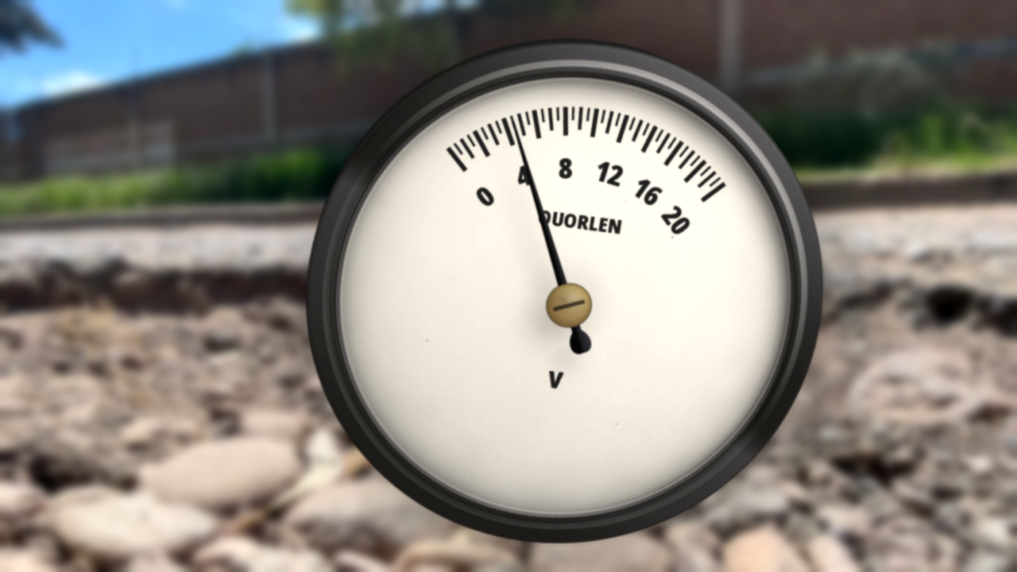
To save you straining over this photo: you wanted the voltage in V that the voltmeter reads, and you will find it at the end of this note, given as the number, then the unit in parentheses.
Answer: 4.5 (V)
